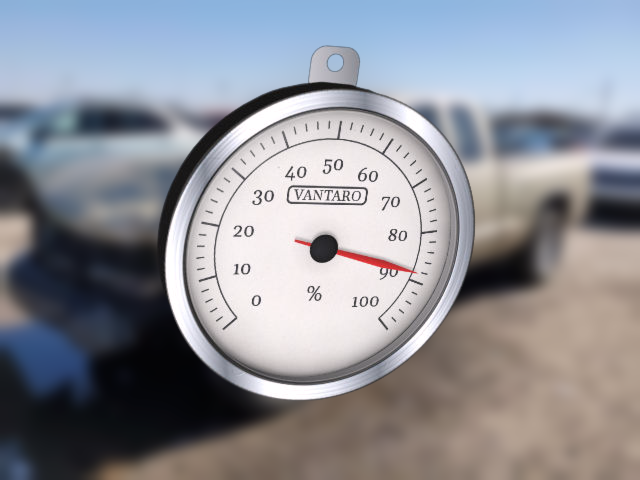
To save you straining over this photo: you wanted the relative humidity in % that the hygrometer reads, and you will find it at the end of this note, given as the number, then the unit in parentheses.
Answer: 88 (%)
